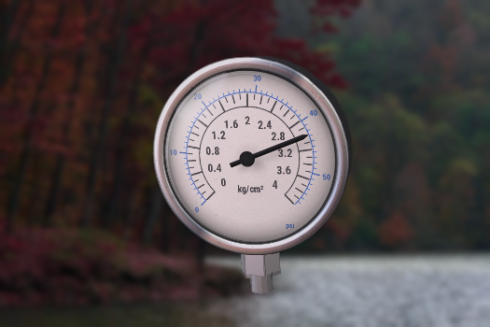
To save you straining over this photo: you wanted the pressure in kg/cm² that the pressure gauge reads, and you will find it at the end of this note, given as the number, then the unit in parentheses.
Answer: 3 (kg/cm²)
